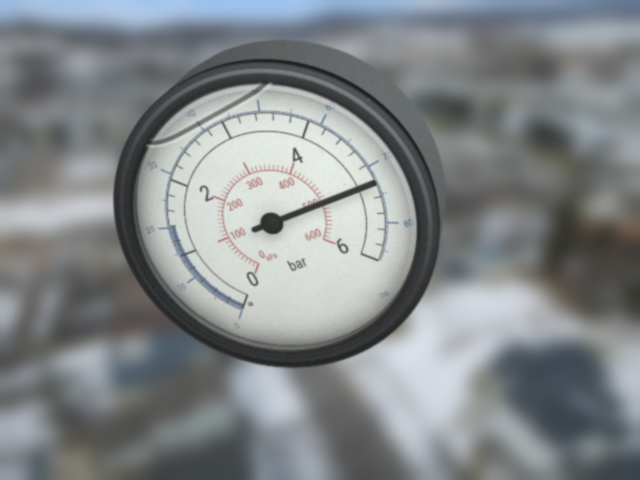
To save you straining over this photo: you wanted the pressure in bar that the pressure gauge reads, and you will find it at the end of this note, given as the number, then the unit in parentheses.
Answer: 5 (bar)
